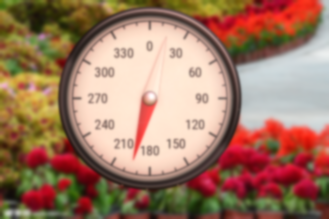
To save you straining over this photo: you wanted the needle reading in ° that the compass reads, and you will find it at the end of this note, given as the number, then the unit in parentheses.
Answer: 195 (°)
